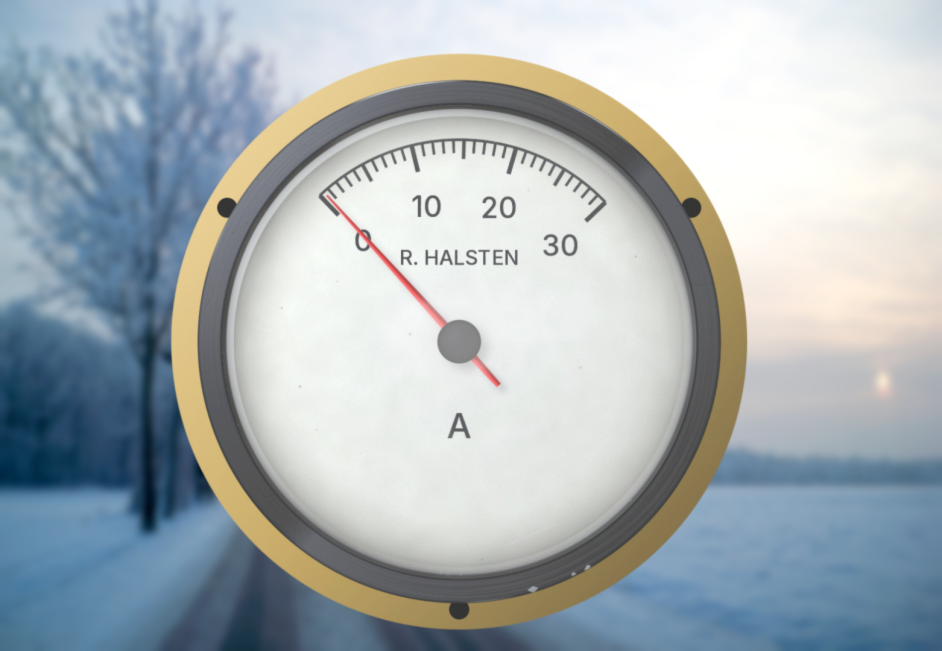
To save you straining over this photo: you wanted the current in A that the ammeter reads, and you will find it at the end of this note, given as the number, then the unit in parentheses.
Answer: 0.5 (A)
